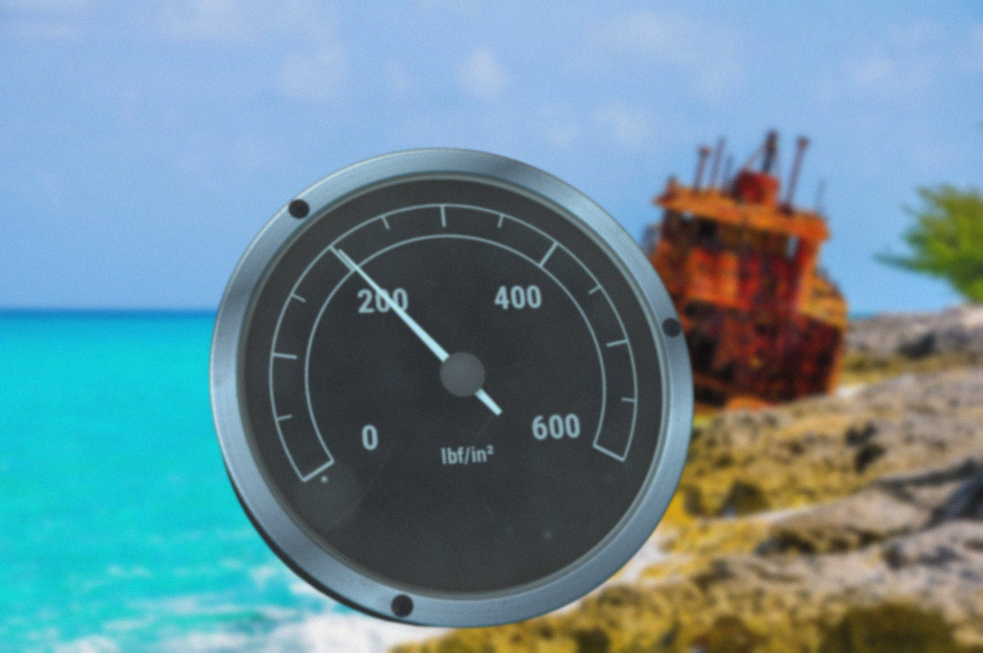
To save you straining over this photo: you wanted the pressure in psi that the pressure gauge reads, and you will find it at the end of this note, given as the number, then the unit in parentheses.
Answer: 200 (psi)
